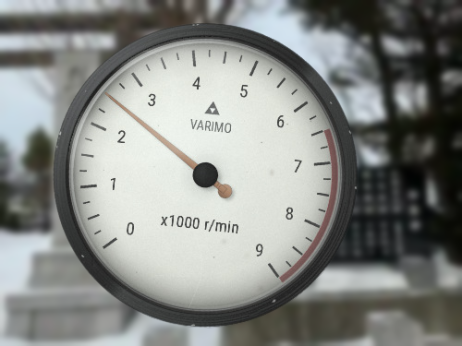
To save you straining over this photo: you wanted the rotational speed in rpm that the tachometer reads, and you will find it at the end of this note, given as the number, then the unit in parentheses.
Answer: 2500 (rpm)
